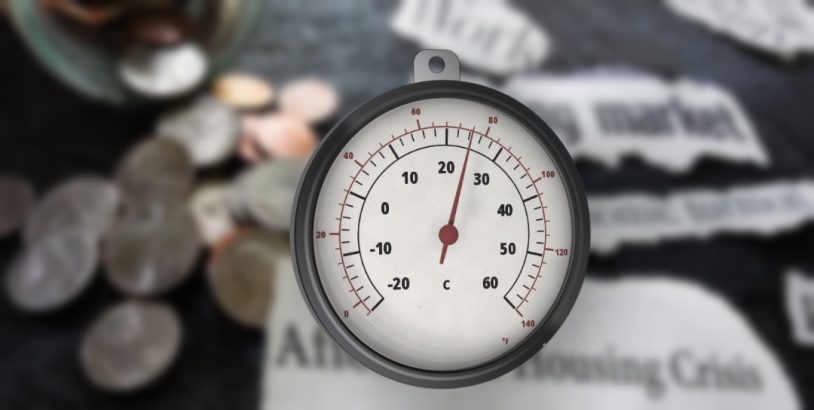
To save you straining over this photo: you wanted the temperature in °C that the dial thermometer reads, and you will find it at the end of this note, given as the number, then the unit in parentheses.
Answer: 24 (°C)
